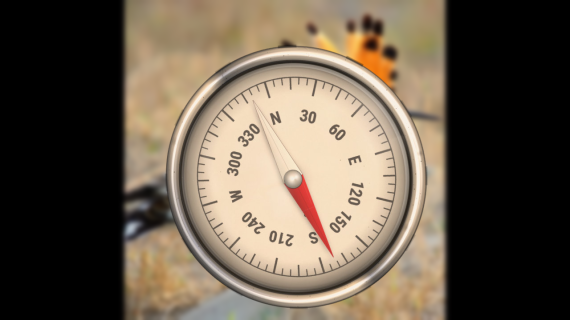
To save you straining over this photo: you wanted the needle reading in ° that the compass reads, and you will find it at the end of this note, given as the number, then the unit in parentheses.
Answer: 170 (°)
